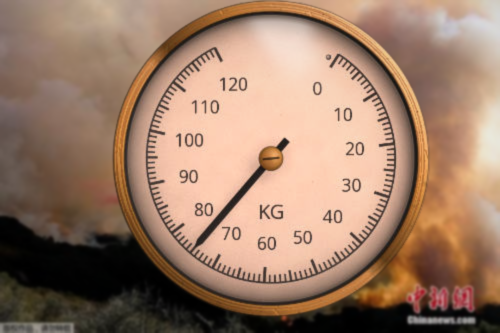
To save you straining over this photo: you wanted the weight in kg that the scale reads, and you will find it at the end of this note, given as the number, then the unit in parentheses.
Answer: 75 (kg)
